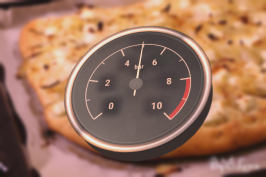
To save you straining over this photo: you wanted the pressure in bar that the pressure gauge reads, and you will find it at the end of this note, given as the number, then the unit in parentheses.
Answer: 5 (bar)
